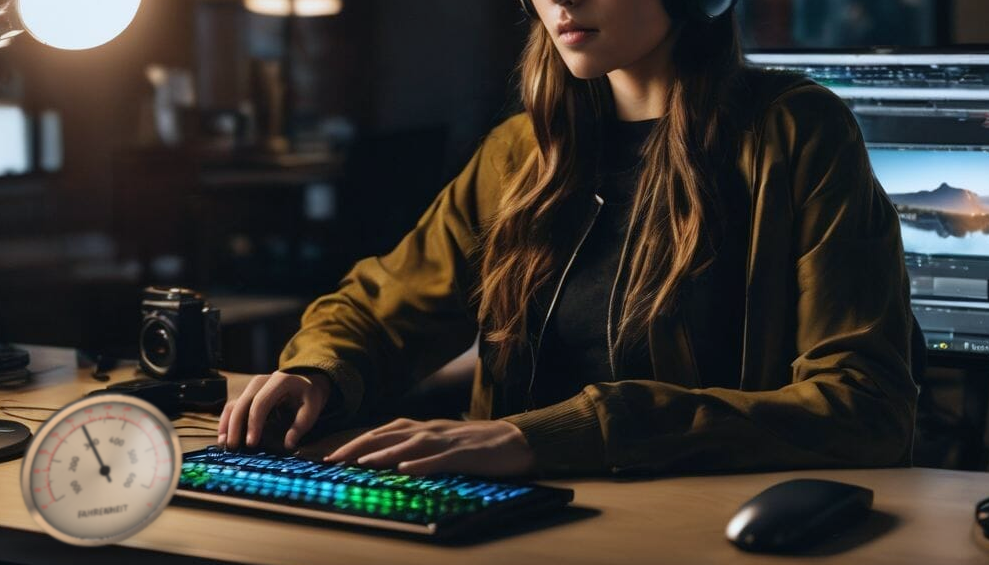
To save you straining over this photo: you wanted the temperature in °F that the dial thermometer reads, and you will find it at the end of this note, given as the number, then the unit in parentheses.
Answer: 300 (°F)
